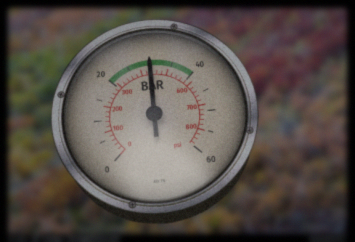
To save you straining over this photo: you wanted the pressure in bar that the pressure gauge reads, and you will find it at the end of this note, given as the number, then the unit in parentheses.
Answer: 30 (bar)
